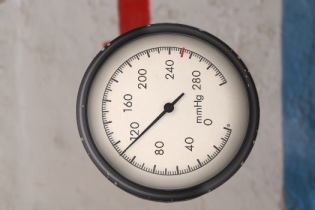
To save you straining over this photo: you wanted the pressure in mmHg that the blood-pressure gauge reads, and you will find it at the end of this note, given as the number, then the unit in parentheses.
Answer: 110 (mmHg)
